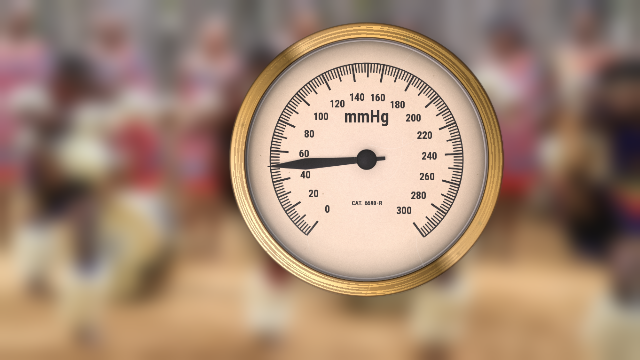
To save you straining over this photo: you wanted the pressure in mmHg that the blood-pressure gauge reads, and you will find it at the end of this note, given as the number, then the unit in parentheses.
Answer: 50 (mmHg)
